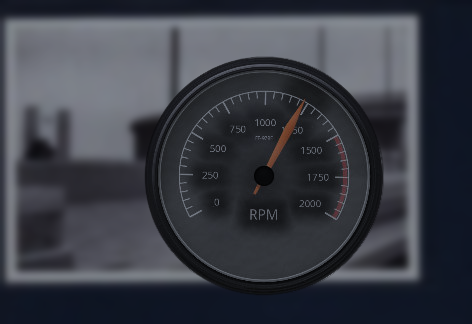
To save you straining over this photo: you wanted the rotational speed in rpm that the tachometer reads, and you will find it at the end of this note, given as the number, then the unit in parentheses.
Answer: 1225 (rpm)
